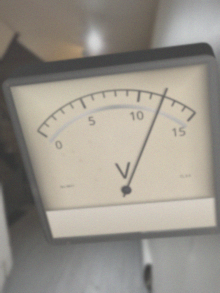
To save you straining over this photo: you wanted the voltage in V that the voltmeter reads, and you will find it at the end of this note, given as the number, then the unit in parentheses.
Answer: 12 (V)
